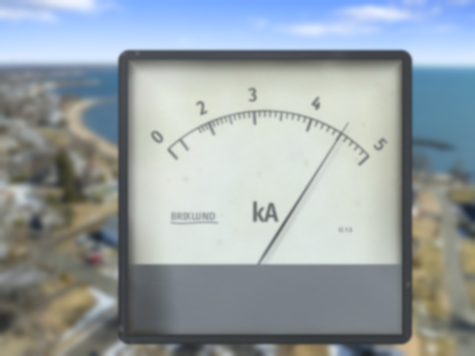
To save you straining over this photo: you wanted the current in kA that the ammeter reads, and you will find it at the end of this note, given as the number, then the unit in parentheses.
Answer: 4.5 (kA)
